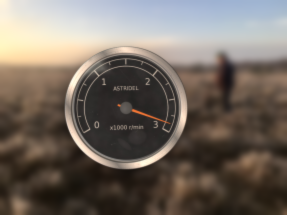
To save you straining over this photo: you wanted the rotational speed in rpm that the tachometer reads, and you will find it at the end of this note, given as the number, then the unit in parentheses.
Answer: 2875 (rpm)
